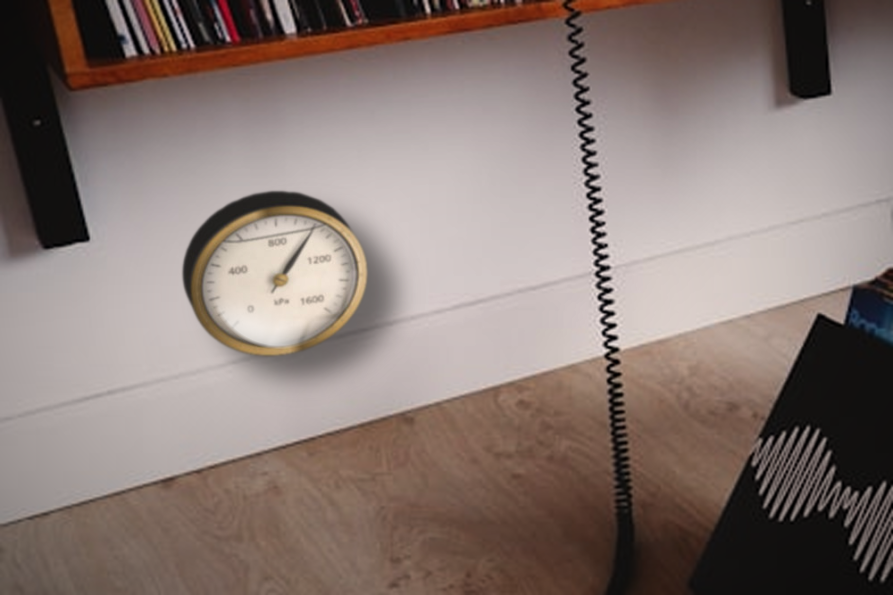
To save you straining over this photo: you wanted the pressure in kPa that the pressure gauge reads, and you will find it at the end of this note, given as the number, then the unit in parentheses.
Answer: 1000 (kPa)
